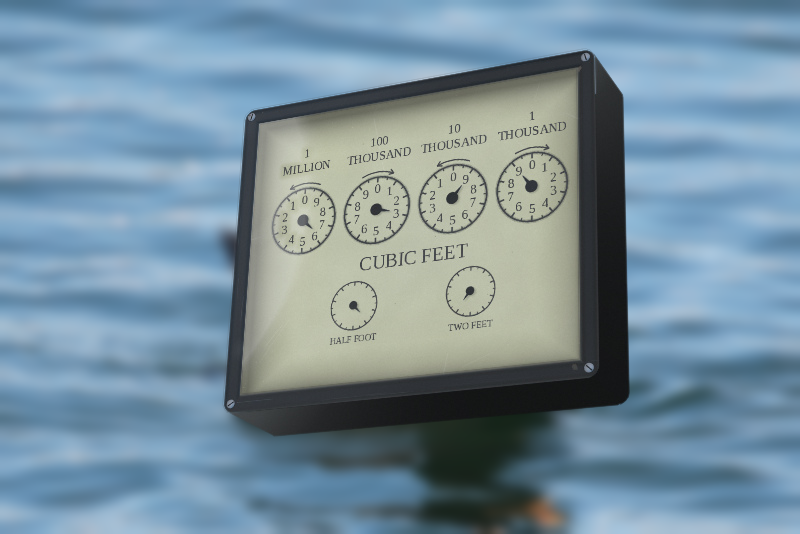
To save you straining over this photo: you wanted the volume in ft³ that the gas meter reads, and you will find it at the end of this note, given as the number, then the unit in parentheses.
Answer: 628900 (ft³)
